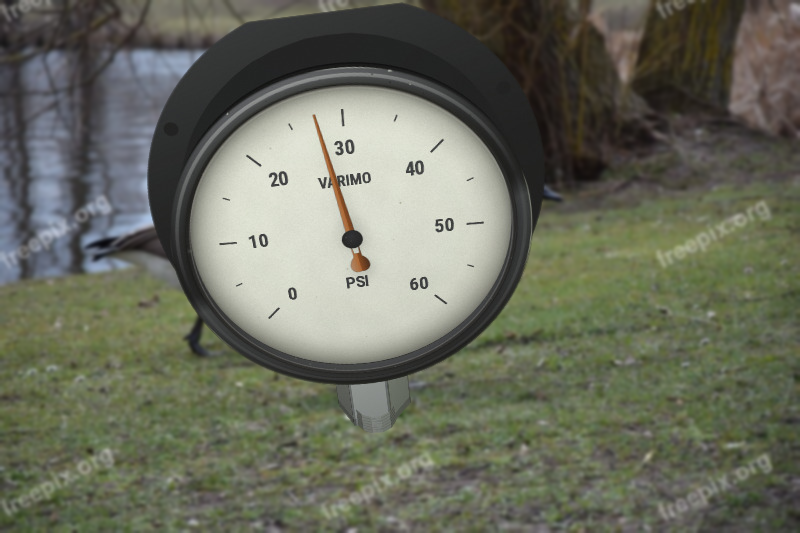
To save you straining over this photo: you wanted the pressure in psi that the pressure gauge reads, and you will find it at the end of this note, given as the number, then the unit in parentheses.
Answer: 27.5 (psi)
